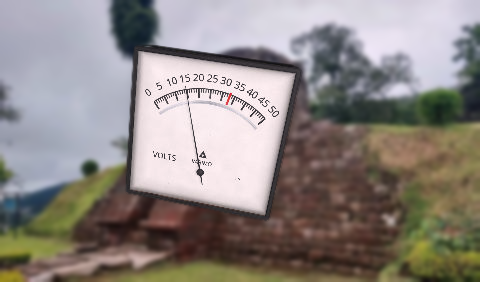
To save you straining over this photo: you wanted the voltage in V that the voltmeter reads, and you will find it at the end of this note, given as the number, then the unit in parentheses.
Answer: 15 (V)
